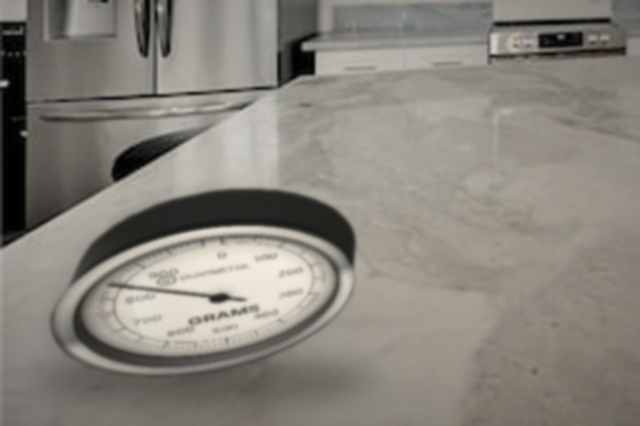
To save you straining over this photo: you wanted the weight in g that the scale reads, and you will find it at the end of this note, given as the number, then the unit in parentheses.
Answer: 850 (g)
